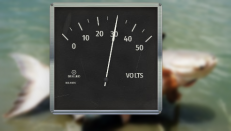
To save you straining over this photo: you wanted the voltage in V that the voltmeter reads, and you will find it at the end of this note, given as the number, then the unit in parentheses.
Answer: 30 (V)
